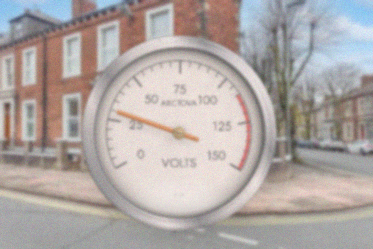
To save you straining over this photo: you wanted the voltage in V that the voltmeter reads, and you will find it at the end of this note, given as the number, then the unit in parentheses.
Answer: 30 (V)
